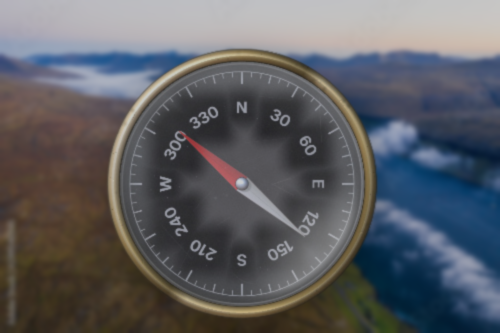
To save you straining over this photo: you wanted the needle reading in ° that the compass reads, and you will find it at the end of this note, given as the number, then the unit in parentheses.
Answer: 310 (°)
